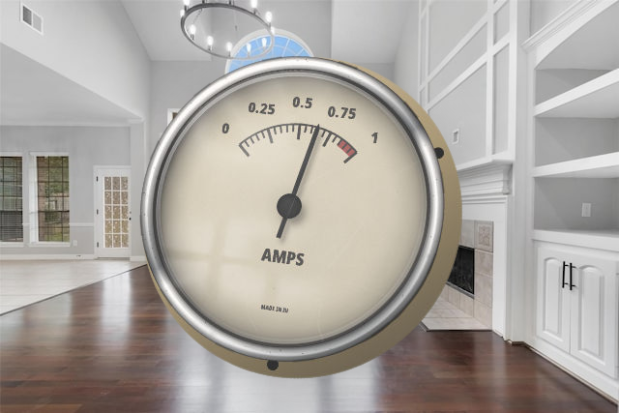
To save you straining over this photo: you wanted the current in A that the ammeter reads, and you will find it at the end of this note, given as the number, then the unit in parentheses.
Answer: 0.65 (A)
